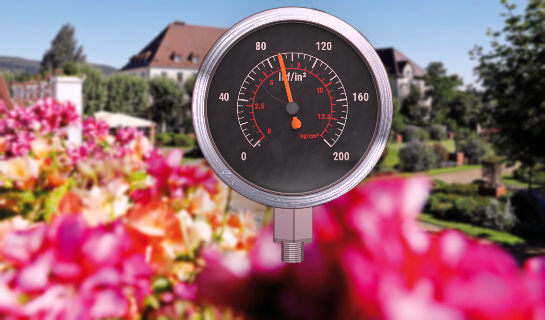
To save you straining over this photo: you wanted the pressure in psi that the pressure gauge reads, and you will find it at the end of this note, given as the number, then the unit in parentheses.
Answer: 90 (psi)
